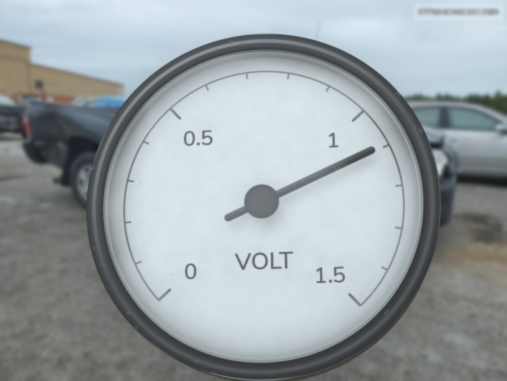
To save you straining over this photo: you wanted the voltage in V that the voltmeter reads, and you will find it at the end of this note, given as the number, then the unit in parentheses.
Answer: 1.1 (V)
